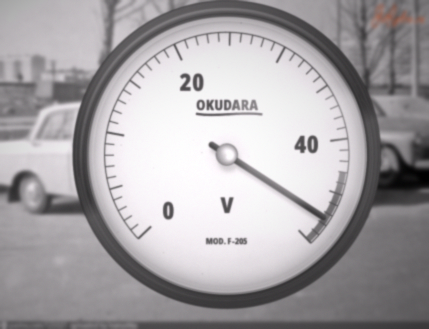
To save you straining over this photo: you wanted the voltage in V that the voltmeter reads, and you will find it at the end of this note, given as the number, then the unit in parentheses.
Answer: 47.5 (V)
